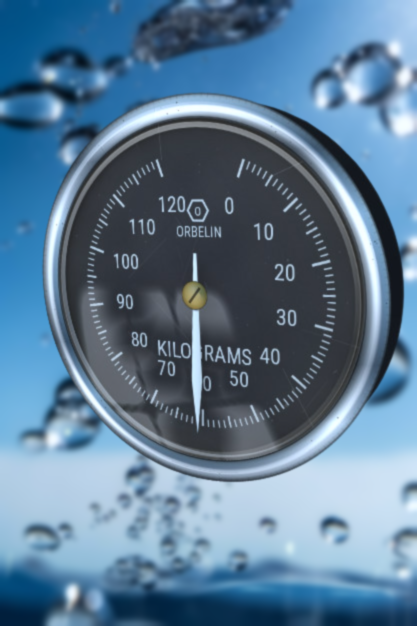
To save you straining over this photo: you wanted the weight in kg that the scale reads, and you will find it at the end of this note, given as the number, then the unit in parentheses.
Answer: 60 (kg)
